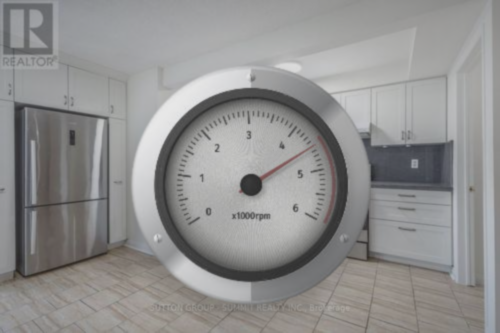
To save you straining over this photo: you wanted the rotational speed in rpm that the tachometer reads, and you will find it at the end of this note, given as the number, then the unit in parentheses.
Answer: 4500 (rpm)
